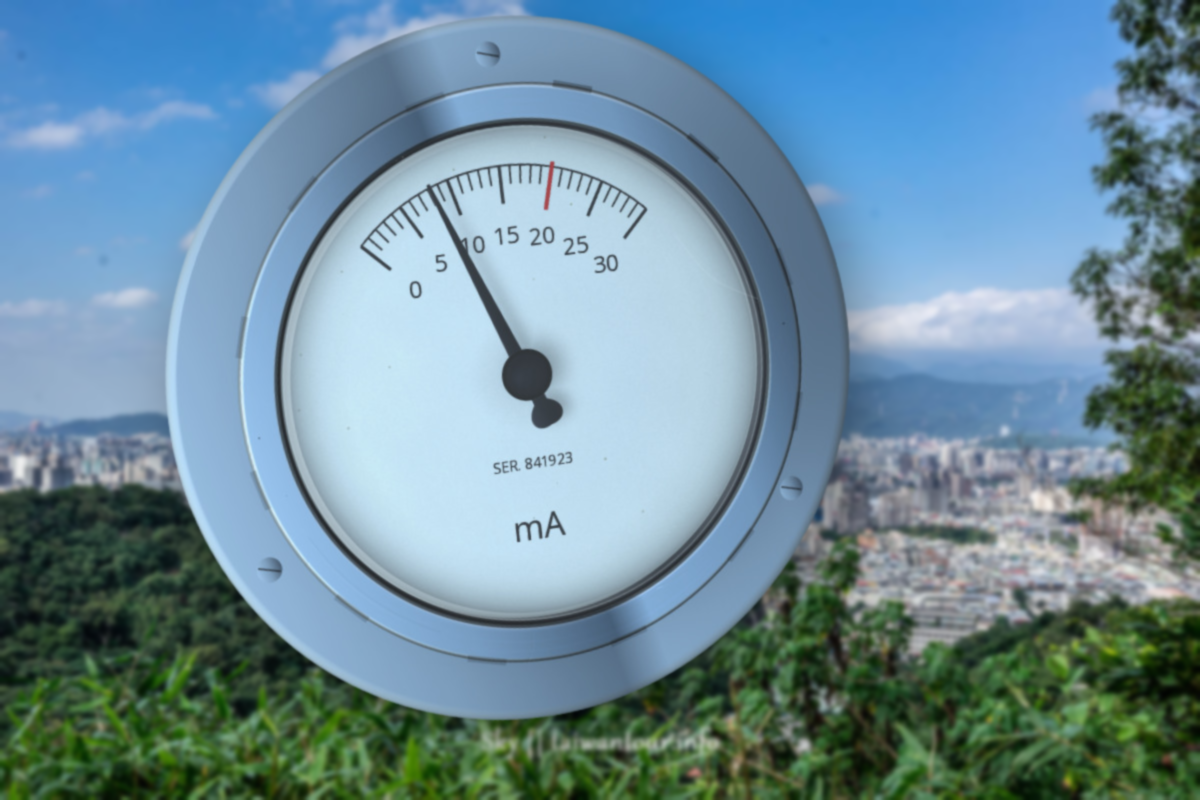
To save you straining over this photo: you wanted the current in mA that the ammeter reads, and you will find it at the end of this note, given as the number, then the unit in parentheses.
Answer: 8 (mA)
